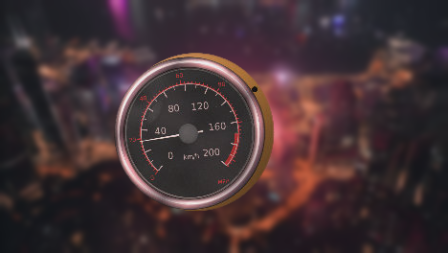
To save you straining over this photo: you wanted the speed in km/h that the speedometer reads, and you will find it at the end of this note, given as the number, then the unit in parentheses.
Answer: 30 (km/h)
